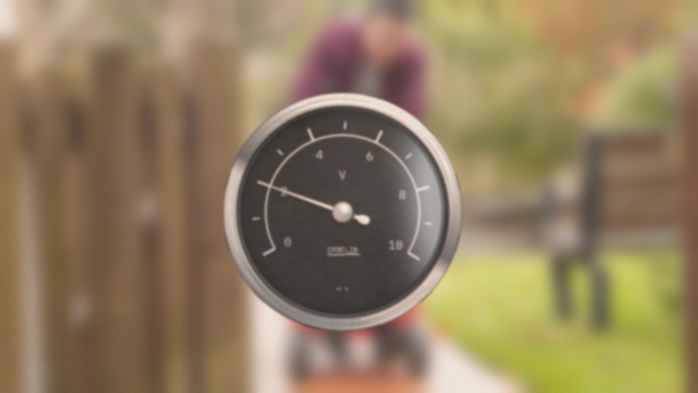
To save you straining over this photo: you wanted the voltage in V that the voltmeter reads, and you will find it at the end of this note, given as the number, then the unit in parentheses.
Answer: 2 (V)
